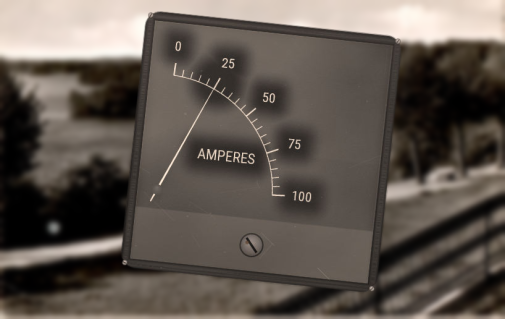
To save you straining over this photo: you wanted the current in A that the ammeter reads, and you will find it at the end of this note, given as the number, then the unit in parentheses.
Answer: 25 (A)
